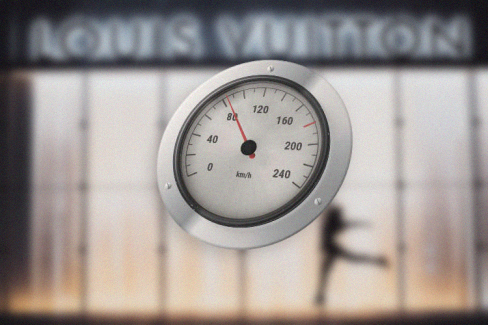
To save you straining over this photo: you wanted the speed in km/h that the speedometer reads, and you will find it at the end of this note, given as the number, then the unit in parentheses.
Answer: 85 (km/h)
